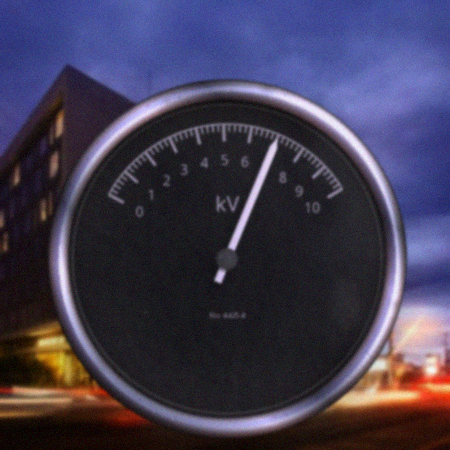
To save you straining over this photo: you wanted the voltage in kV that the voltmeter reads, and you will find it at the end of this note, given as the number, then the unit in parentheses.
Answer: 7 (kV)
